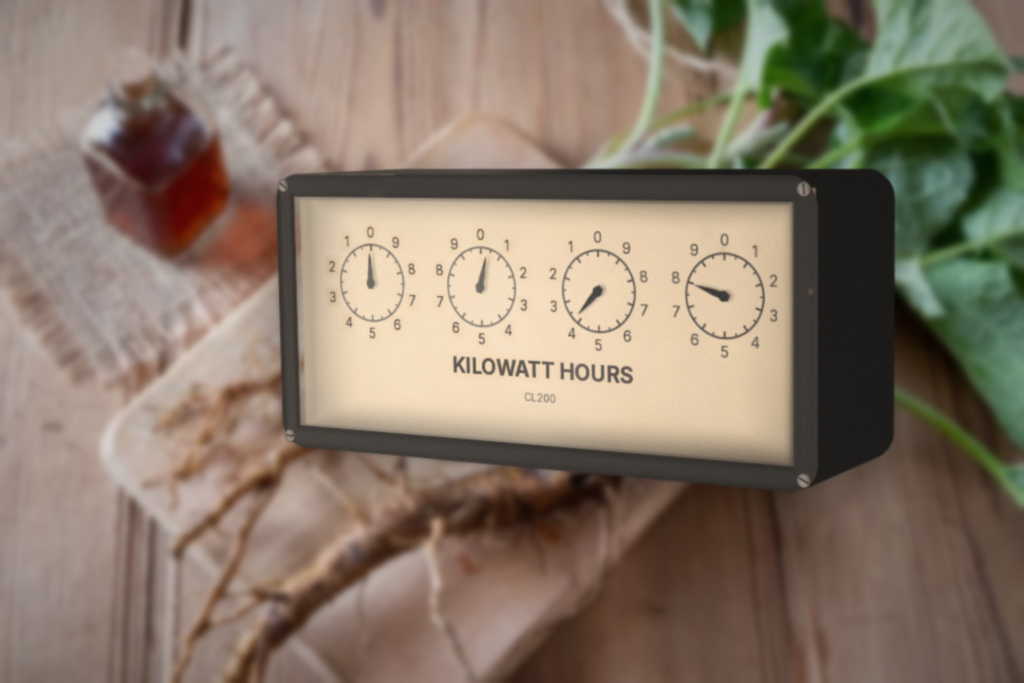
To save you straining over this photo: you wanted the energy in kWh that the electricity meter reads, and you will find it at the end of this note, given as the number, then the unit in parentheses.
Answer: 38 (kWh)
